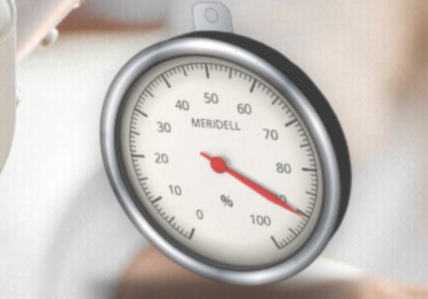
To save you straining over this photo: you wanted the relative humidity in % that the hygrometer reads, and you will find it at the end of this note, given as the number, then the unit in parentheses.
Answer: 90 (%)
